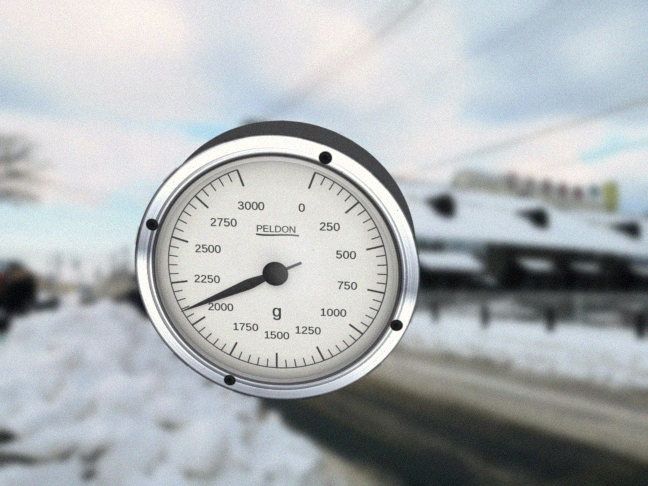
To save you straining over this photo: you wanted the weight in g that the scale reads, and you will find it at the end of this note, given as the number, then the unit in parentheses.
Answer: 2100 (g)
